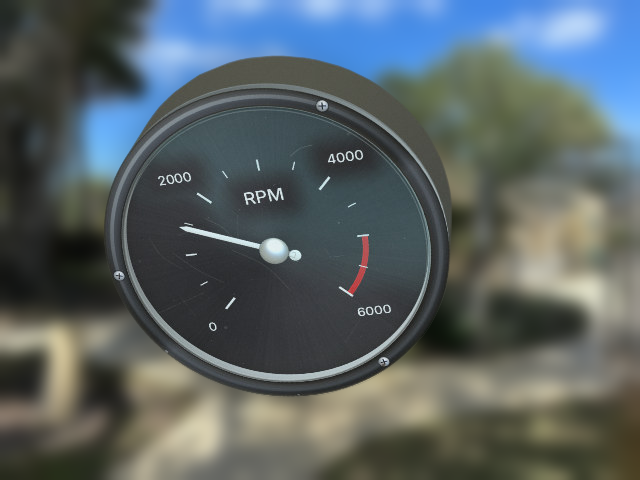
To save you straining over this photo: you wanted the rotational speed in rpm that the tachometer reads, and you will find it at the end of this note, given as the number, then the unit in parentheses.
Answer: 1500 (rpm)
